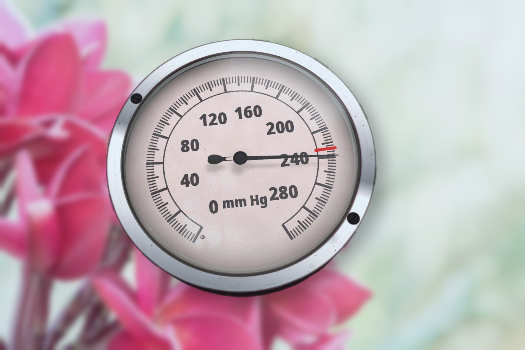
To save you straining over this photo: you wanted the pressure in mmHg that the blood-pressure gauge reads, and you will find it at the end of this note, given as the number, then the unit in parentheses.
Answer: 240 (mmHg)
